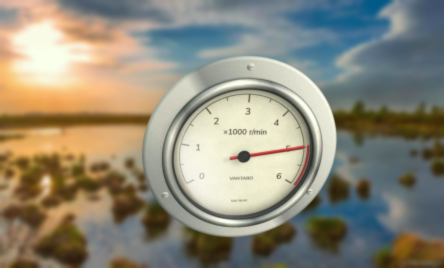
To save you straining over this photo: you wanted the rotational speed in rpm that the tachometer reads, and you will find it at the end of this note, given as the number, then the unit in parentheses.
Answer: 5000 (rpm)
